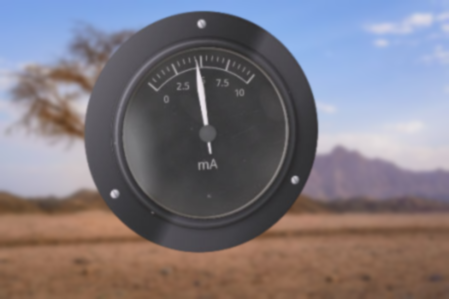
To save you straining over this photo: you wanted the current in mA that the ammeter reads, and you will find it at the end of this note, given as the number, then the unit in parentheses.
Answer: 4.5 (mA)
